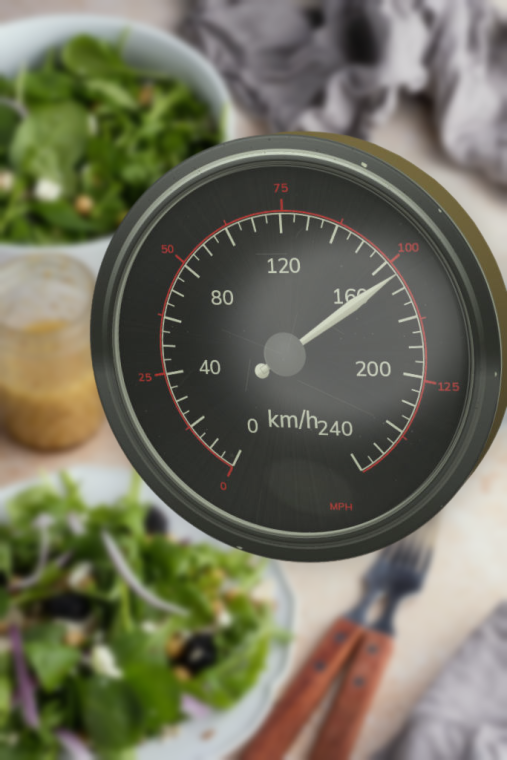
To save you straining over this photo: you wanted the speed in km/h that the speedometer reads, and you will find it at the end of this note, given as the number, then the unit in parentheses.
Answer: 165 (km/h)
